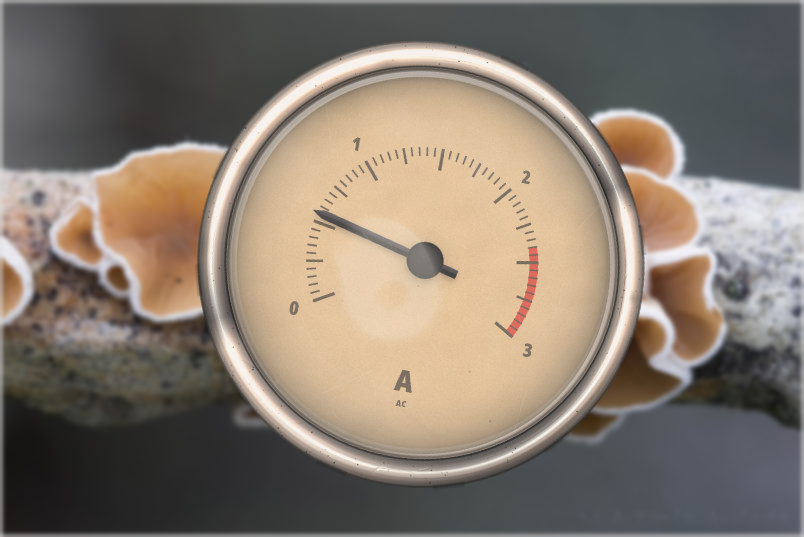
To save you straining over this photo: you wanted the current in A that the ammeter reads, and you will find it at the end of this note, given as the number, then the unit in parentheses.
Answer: 0.55 (A)
